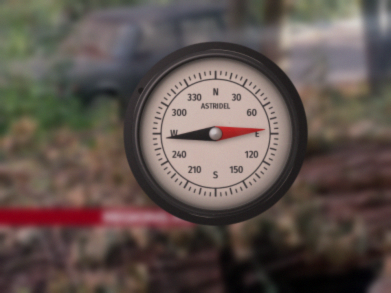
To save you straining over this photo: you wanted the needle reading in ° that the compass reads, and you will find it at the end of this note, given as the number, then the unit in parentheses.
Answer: 85 (°)
